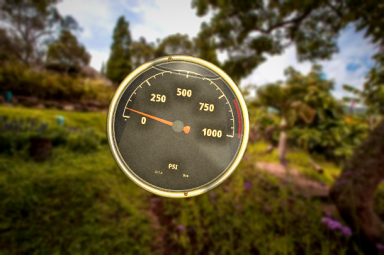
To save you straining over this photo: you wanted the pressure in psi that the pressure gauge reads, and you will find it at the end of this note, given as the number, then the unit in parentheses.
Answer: 50 (psi)
